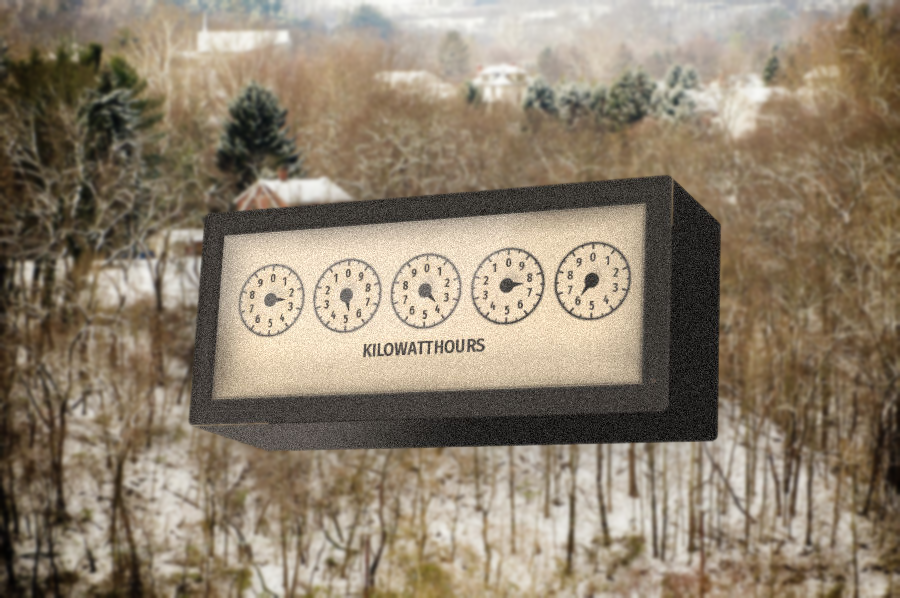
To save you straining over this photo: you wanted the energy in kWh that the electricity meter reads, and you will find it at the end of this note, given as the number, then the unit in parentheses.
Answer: 25376 (kWh)
